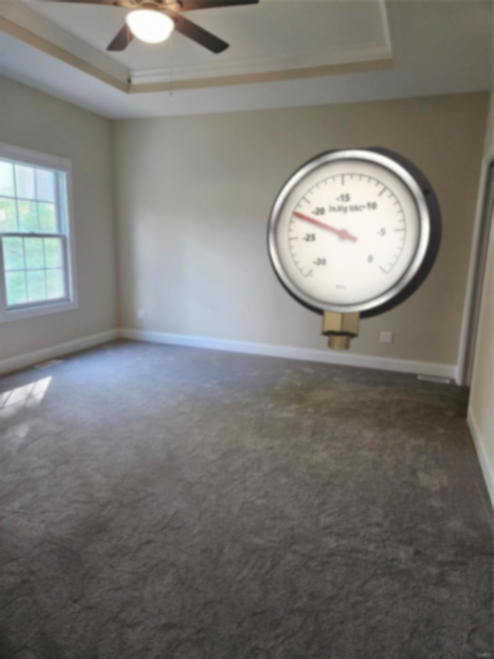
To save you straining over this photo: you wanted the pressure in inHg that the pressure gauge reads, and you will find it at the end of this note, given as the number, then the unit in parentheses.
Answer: -22 (inHg)
